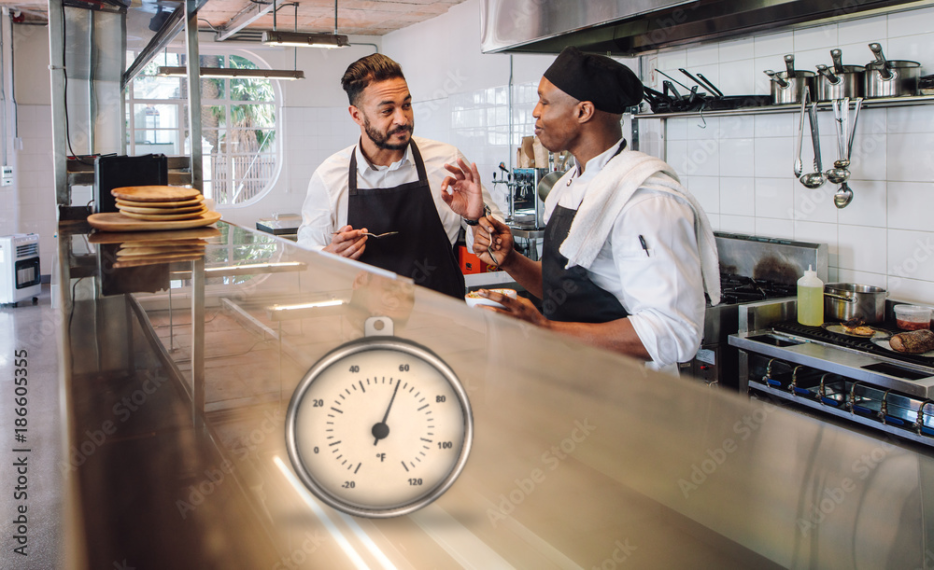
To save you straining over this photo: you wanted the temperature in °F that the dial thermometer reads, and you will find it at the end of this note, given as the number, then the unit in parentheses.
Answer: 60 (°F)
